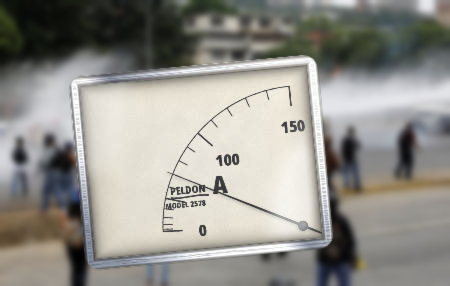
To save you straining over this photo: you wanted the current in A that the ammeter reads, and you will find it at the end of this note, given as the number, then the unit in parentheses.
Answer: 70 (A)
